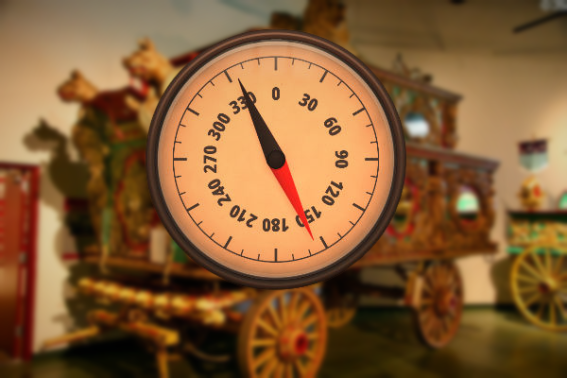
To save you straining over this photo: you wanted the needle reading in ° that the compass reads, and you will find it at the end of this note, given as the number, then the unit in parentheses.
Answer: 155 (°)
